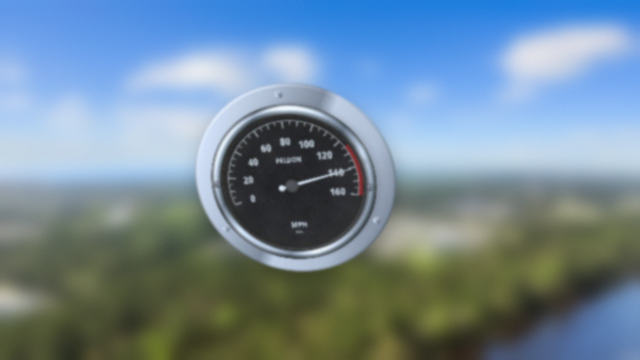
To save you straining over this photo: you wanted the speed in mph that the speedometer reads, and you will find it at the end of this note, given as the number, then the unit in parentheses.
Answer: 140 (mph)
